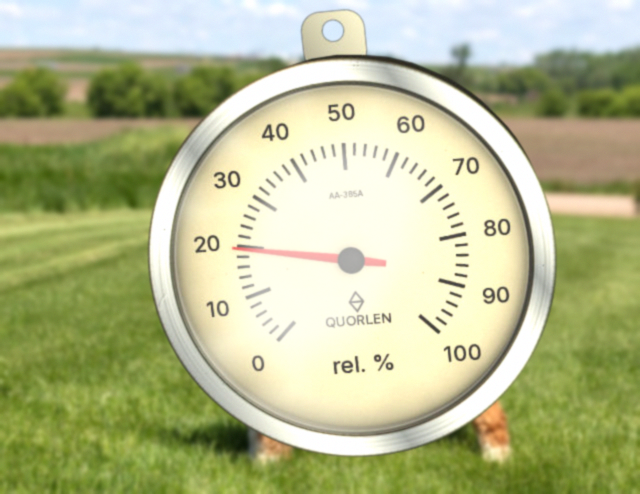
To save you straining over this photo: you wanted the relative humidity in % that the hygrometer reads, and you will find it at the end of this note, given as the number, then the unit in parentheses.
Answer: 20 (%)
